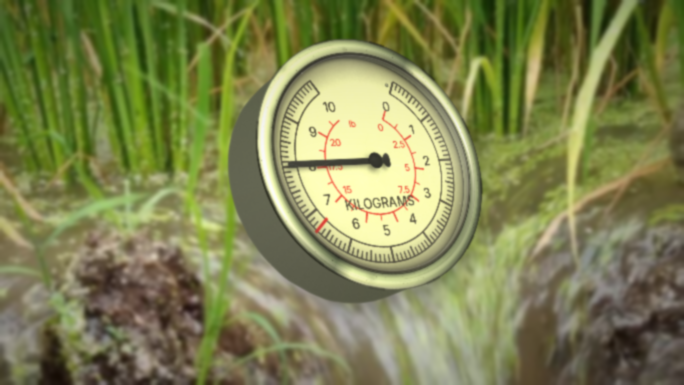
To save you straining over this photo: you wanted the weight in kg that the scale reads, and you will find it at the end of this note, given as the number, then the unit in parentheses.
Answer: 8 (kg)
